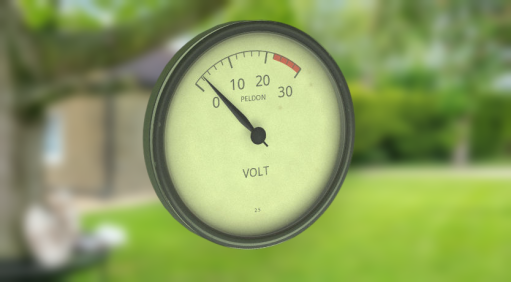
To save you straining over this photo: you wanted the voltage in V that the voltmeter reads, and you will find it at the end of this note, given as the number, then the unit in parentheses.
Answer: 2 (V)
